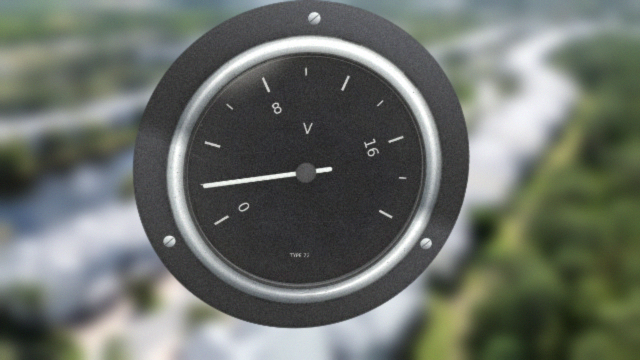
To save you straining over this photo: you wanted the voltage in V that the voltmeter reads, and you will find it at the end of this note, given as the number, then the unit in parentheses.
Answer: 2 (V)
